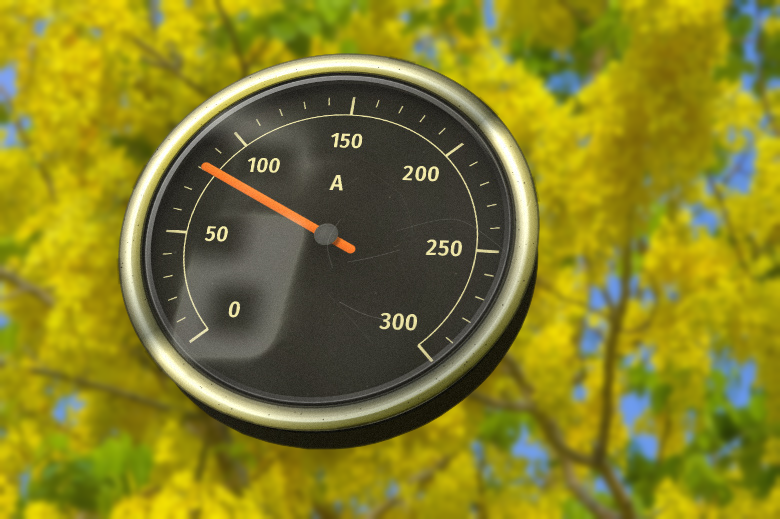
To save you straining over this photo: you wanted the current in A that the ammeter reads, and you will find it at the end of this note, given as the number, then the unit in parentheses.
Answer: 80 (A)
